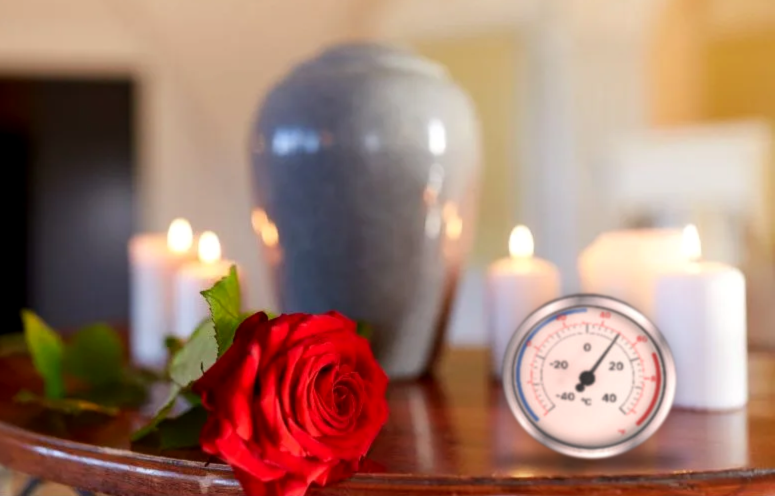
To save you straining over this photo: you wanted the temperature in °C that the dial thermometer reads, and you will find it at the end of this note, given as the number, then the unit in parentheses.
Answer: 10 (°C)
